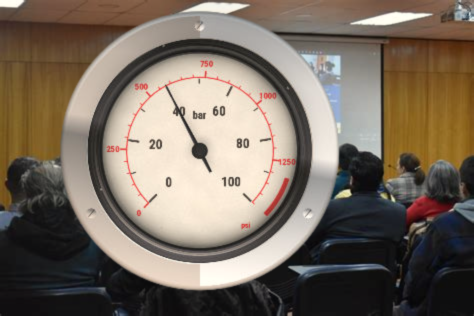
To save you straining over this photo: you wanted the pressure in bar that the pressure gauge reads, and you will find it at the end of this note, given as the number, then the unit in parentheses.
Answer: 40 (bar)
